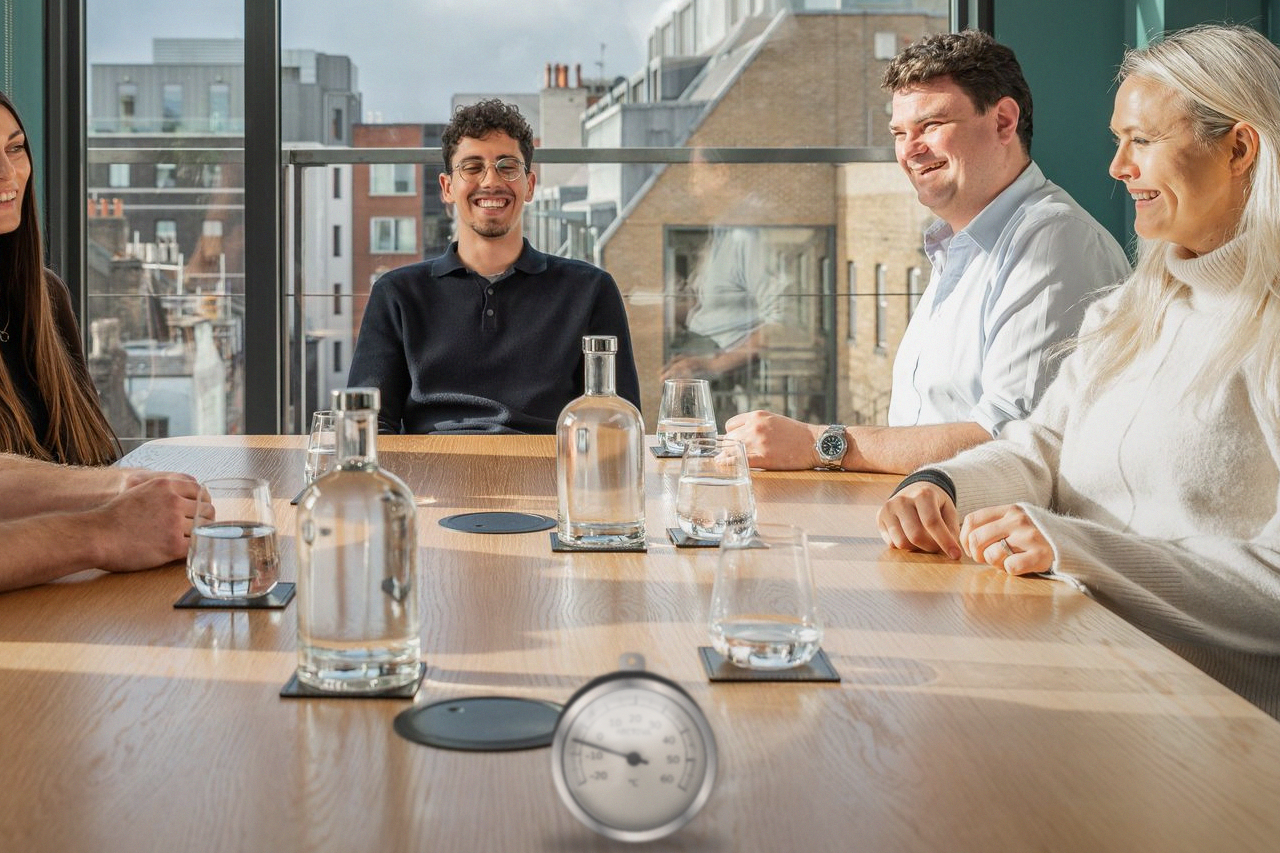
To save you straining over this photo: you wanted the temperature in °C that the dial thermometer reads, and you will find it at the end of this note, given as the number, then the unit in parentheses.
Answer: -5 (°C)
